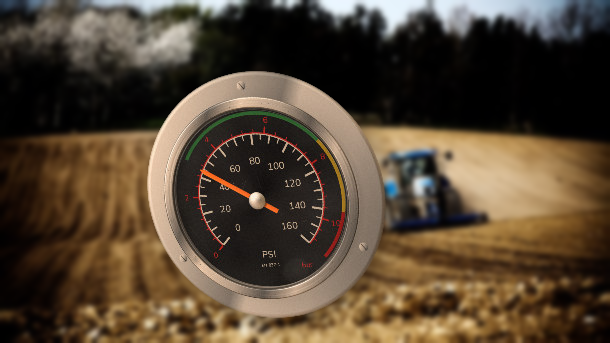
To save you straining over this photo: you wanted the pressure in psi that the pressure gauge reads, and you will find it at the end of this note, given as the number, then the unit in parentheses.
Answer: 45 (psi)
